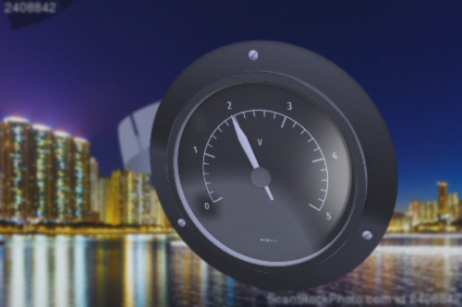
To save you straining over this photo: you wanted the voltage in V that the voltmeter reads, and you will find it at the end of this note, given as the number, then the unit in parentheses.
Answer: 2 (V)
